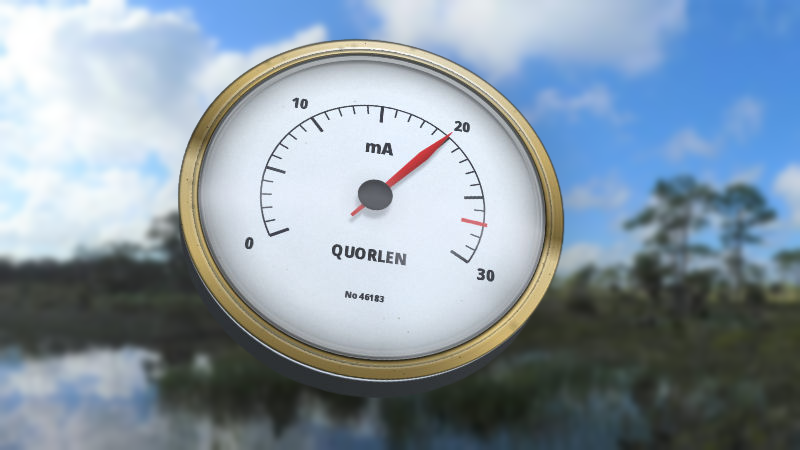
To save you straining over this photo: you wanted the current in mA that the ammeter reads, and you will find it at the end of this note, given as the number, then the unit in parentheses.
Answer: 20 (mA)
